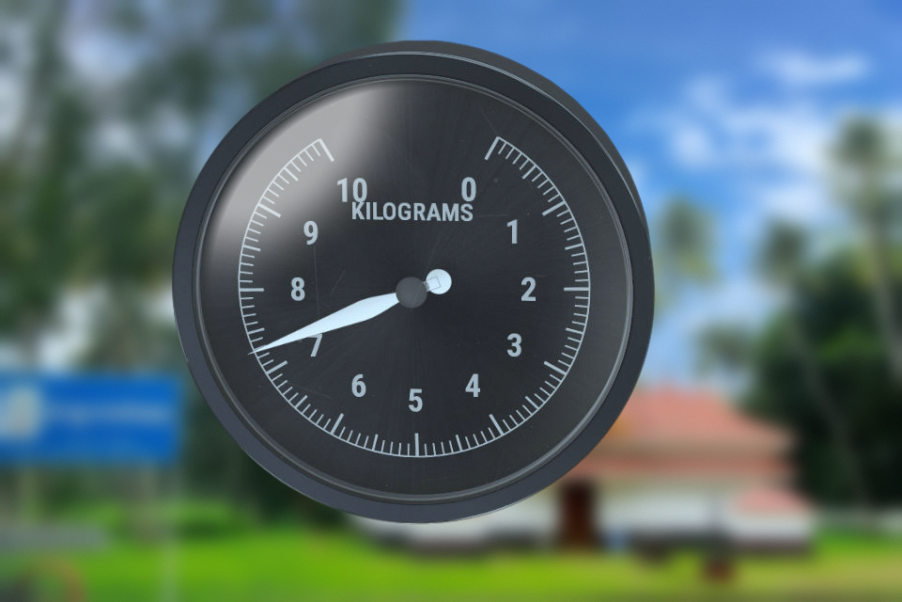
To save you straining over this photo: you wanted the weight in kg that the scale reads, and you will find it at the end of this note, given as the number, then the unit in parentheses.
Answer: 7.3 (kg)
